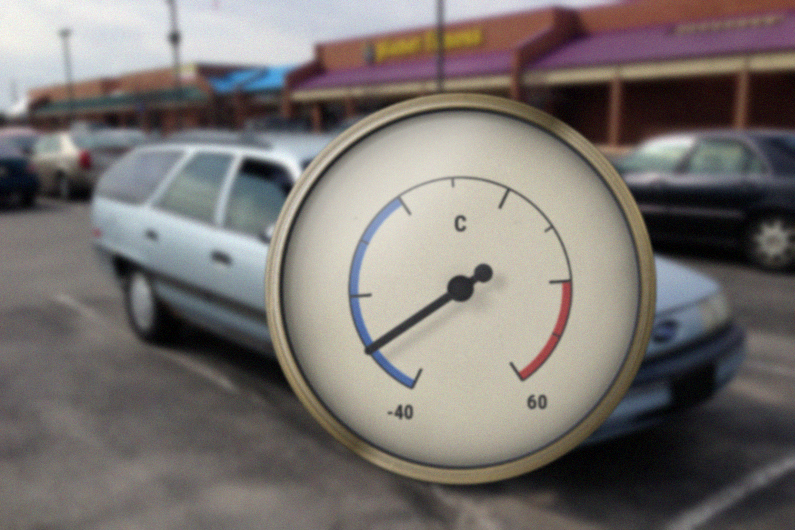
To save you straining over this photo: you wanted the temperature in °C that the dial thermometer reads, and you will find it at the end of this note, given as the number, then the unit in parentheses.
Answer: -30 (°C)
